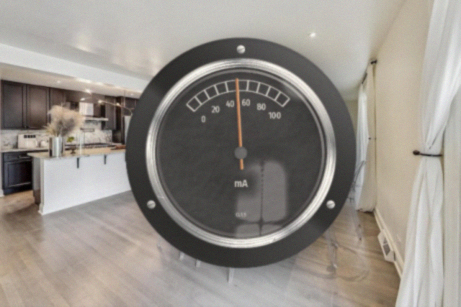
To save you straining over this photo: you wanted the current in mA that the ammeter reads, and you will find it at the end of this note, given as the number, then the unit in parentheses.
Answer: 50 (mA)
